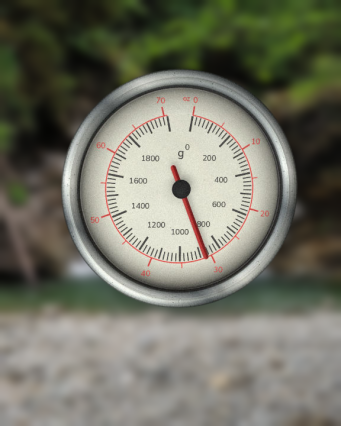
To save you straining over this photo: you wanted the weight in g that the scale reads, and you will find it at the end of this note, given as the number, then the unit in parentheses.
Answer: 880 (g)
